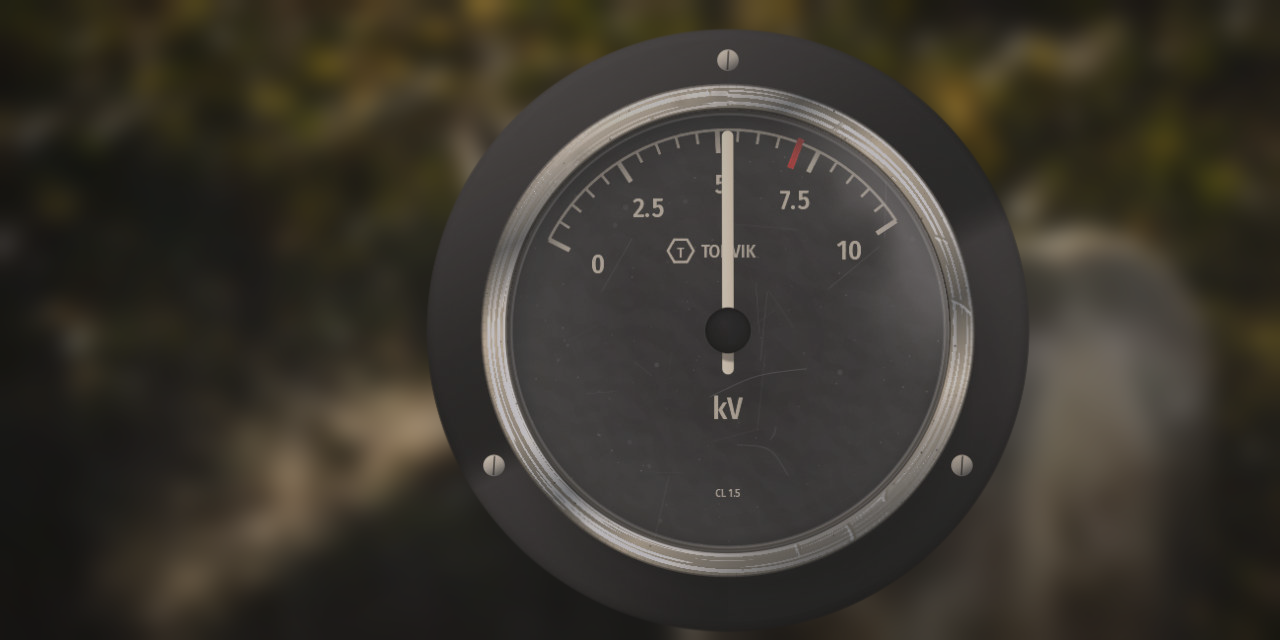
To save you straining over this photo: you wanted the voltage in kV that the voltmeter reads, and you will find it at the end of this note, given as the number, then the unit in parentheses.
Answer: 5.25 (kV)
